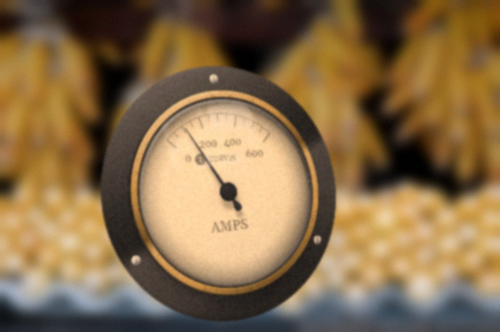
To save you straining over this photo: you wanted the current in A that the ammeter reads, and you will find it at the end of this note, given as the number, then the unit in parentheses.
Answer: 100 (A)
